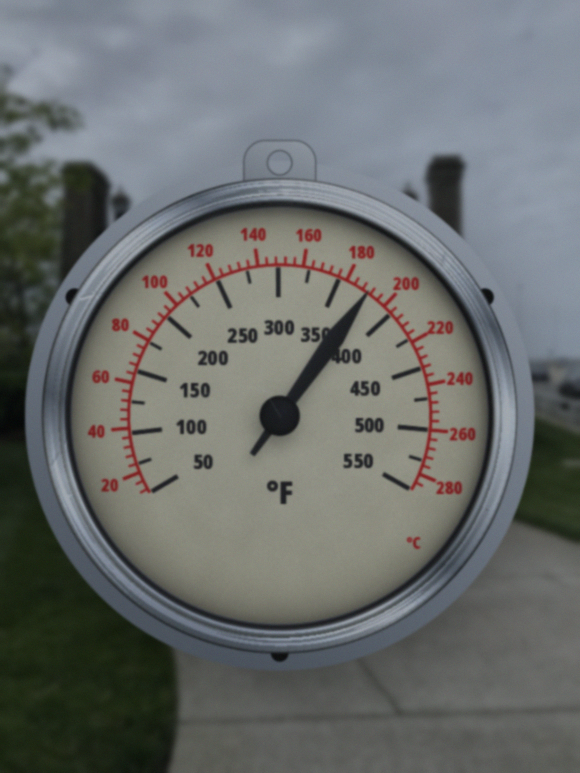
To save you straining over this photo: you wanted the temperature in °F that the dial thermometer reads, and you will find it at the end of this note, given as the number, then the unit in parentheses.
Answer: 375 (°F)
